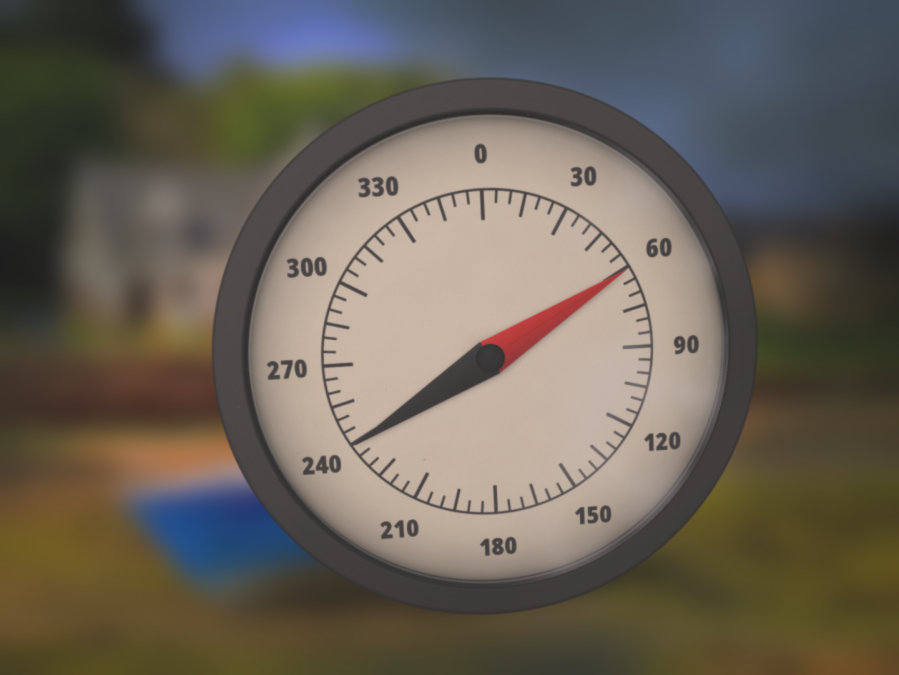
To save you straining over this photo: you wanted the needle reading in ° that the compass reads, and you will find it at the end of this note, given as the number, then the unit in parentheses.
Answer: 60 (°)
